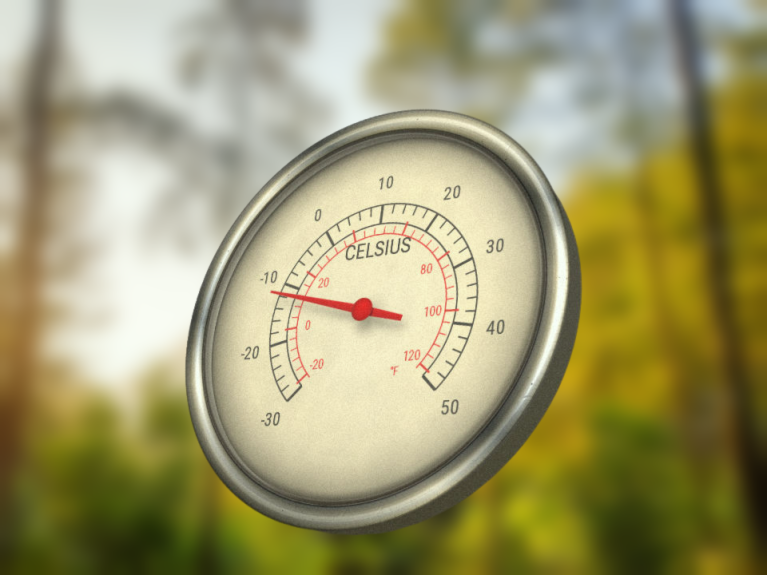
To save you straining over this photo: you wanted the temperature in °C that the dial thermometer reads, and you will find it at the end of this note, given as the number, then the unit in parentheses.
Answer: -12 (°C)
